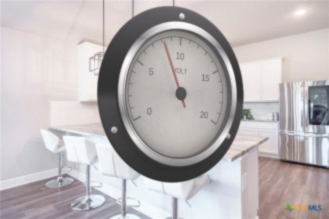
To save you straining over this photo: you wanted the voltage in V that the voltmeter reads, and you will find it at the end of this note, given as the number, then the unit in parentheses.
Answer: 8 (V)
